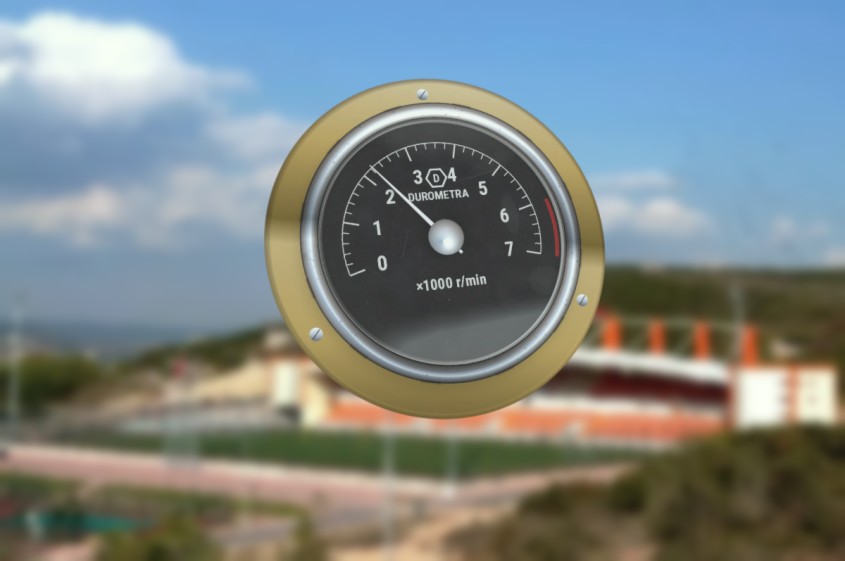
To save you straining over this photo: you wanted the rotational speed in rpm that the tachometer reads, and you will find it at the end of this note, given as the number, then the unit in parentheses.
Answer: 2200 (rpm)
